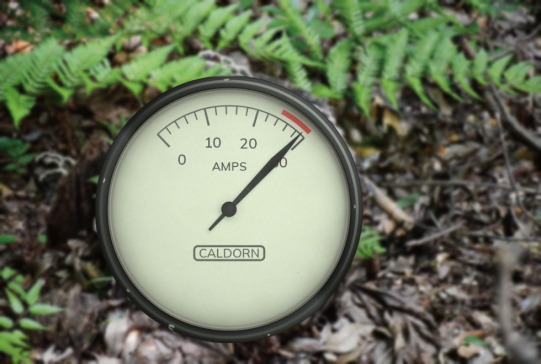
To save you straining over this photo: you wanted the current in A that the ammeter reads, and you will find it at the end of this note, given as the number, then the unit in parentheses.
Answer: 29 (A)
